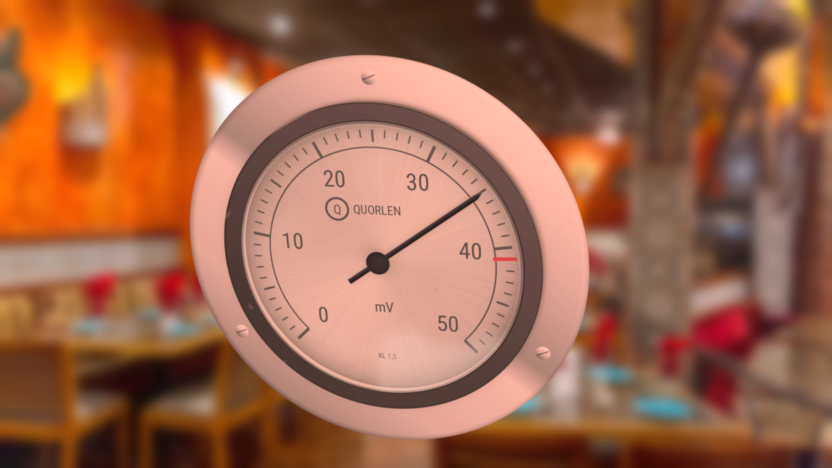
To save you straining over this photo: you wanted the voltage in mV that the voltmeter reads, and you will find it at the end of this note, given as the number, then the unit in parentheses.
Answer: 35 (mV)
